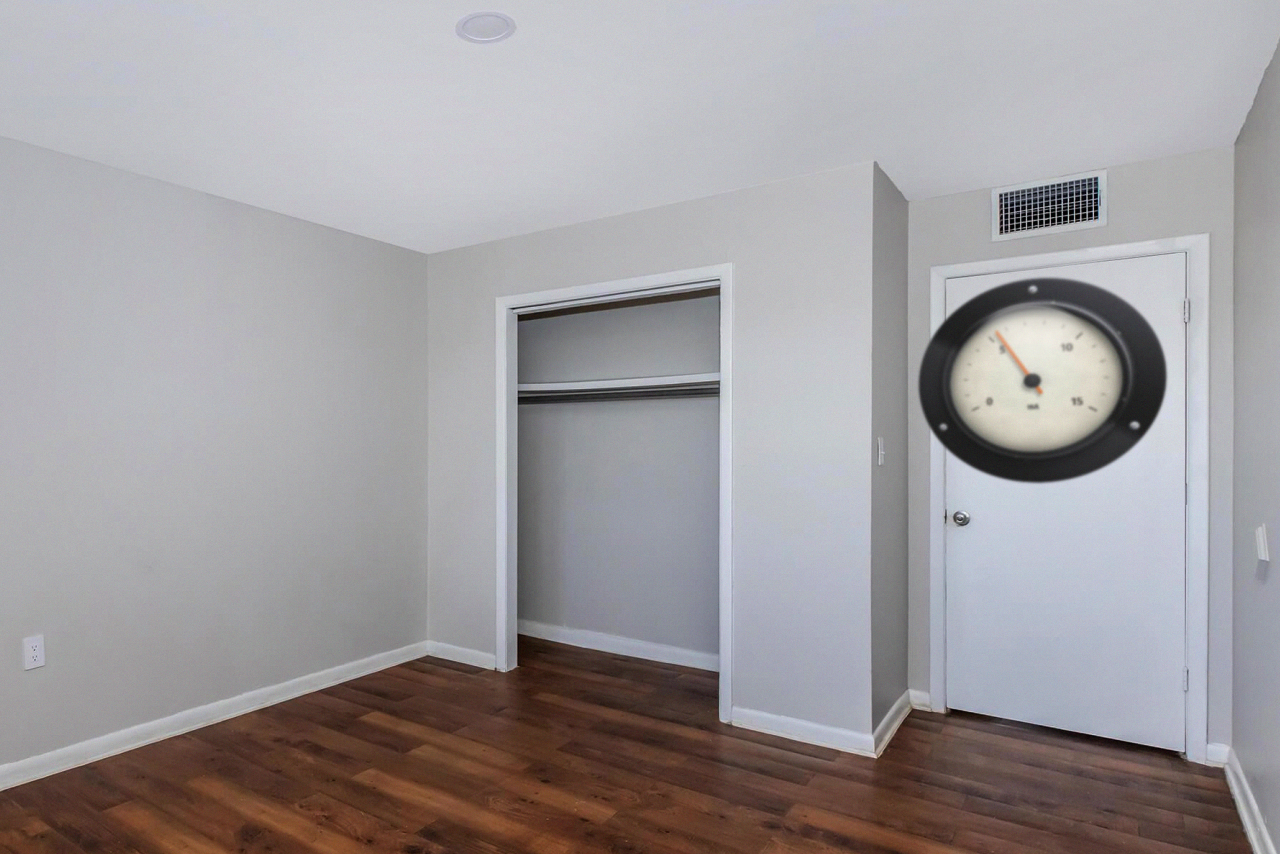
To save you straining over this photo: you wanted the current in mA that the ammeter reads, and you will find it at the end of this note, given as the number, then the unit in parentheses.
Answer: 5.5 (mA)
